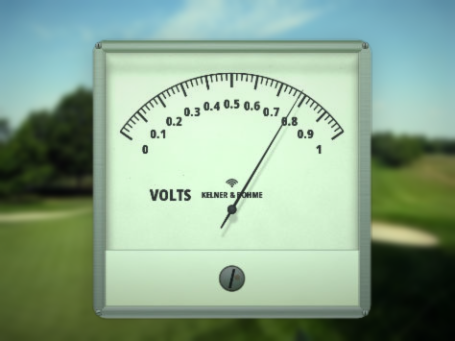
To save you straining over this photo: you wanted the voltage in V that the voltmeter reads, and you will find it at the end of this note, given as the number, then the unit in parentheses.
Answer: 0.78 (V)
